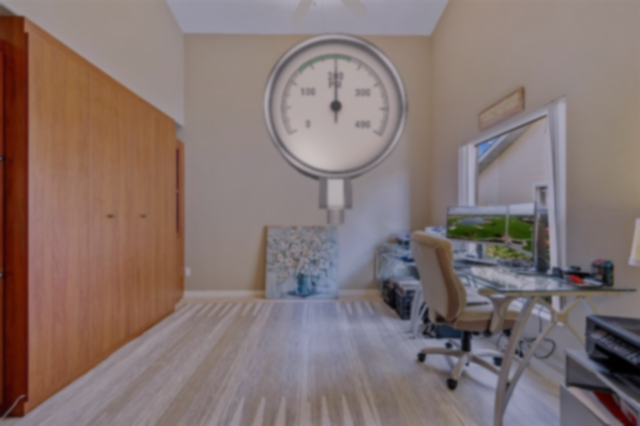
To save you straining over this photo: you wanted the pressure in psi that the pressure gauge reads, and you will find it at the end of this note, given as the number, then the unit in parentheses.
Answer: 200 (psi)
